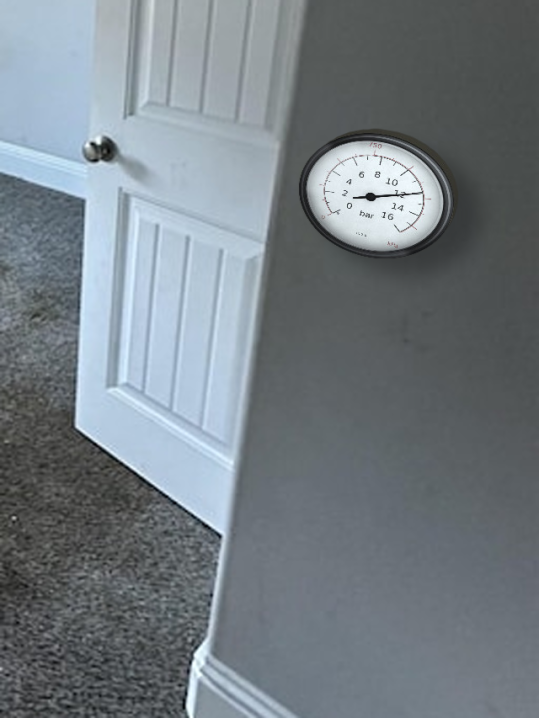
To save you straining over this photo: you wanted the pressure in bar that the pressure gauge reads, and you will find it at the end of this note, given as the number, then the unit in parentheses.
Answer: 12 (bar)
